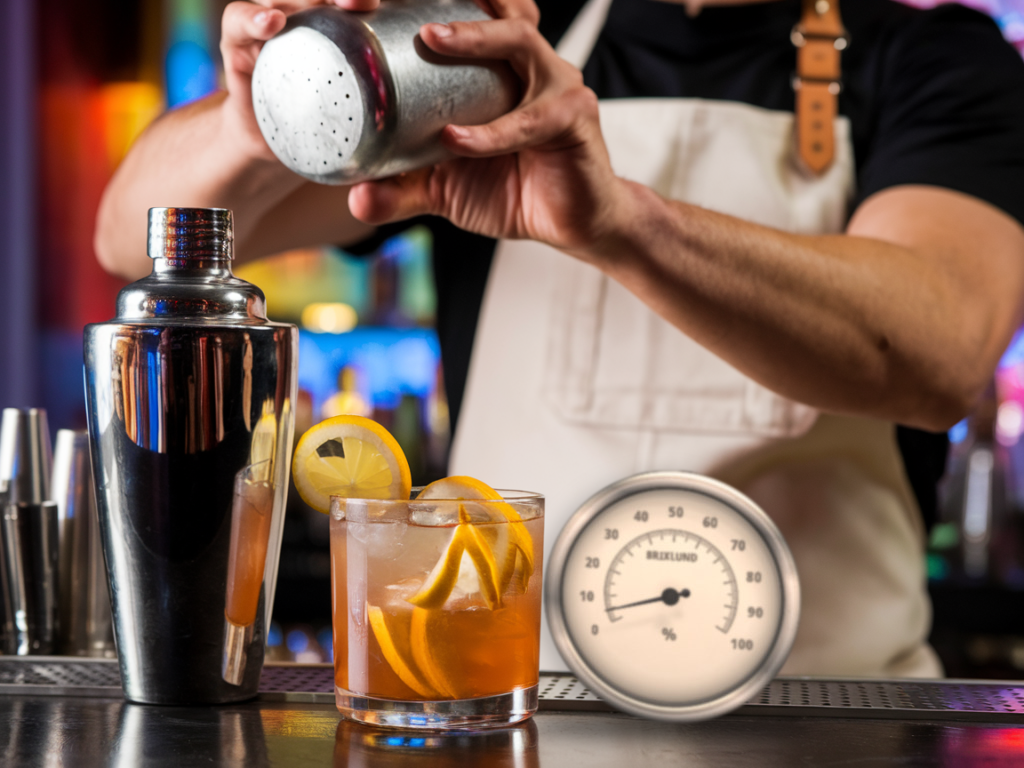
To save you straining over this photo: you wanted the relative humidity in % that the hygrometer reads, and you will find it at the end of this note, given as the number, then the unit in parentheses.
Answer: 5 (%)
